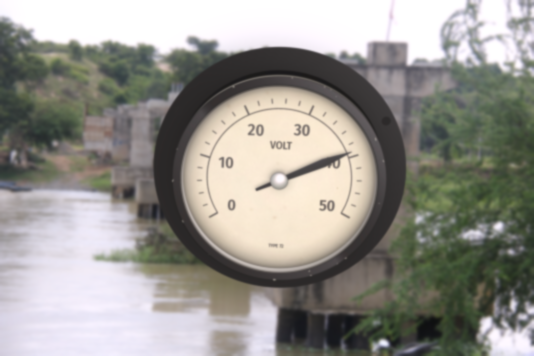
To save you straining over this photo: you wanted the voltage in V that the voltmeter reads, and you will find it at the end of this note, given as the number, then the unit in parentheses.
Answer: 39 (V)
